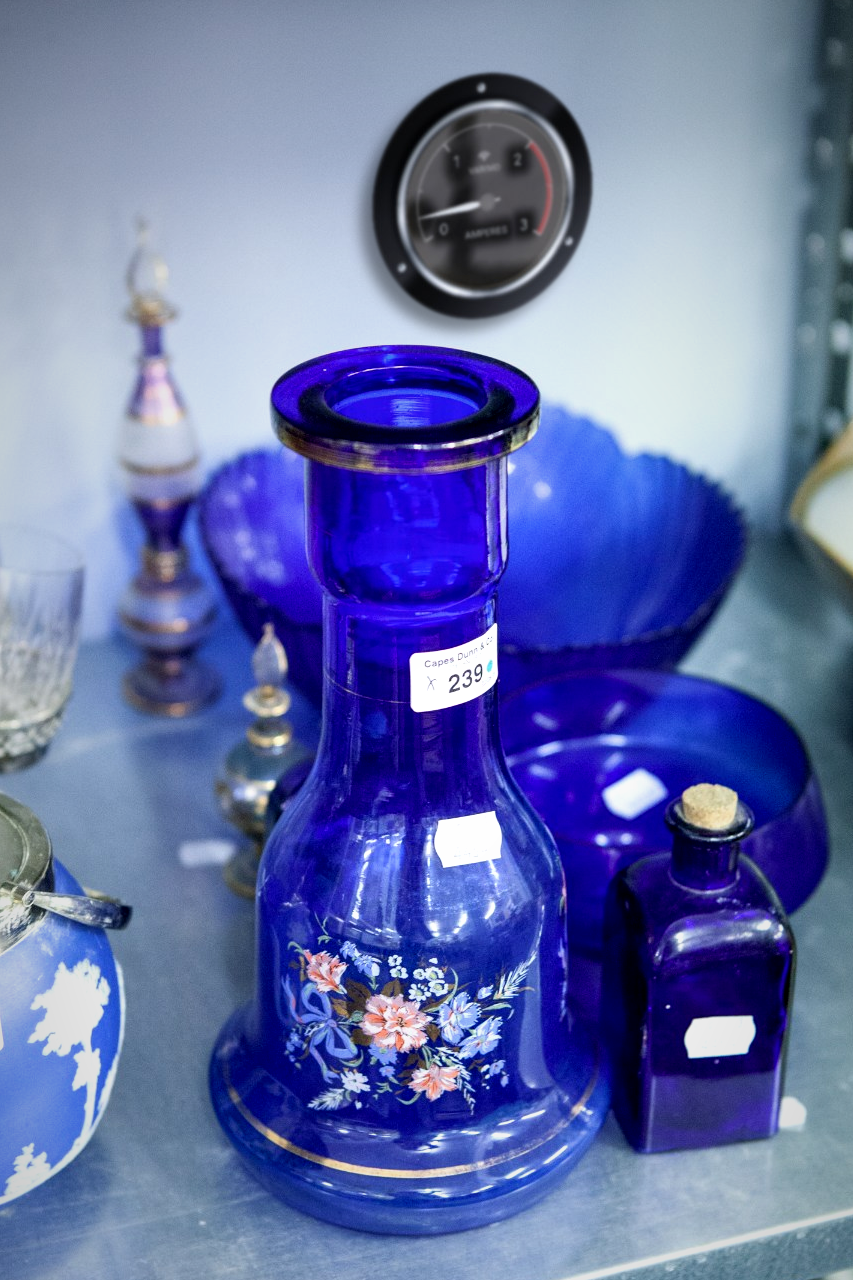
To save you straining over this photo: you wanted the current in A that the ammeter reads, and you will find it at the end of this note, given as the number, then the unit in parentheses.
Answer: 0.25 (A)
